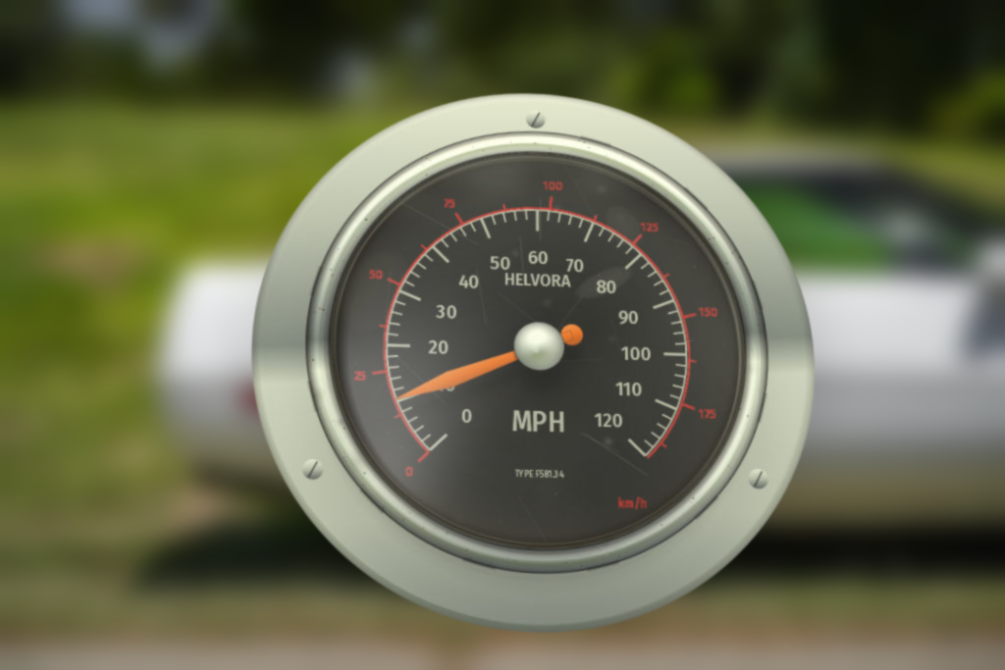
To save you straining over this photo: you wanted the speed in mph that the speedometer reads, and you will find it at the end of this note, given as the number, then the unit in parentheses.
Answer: 10 (mph)
